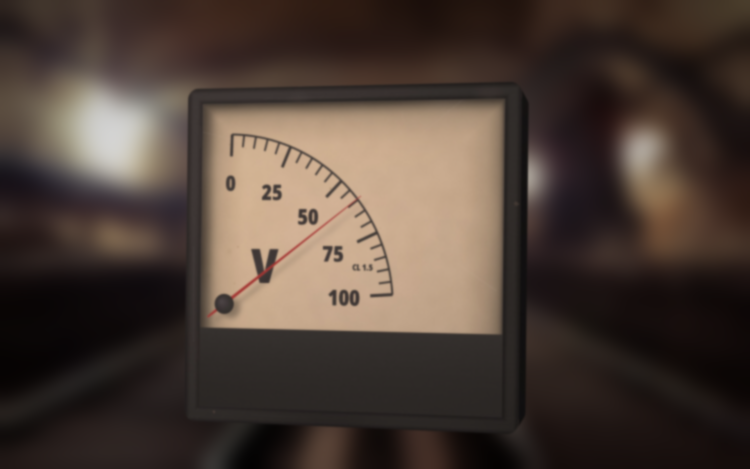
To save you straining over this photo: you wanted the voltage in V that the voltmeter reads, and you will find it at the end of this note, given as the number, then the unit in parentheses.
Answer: 60 (V)
